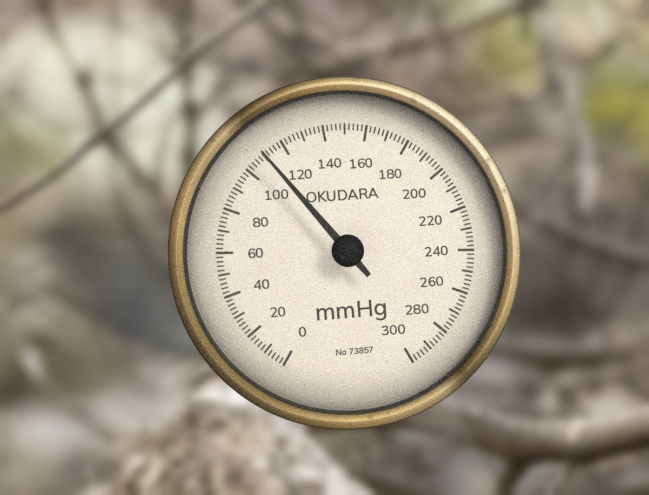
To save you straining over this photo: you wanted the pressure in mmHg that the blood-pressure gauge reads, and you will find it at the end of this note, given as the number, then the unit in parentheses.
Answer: 110 (mmHg)
